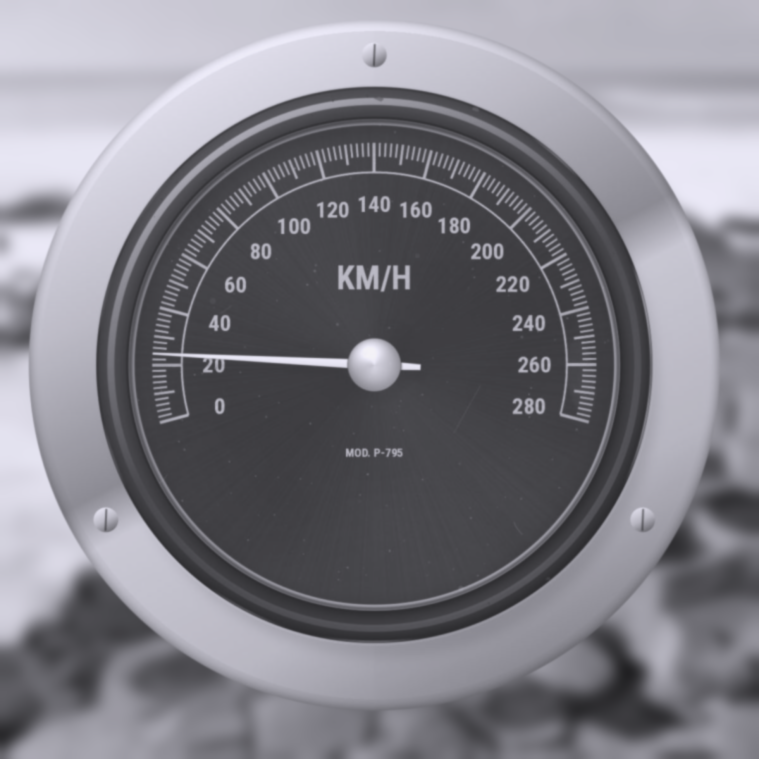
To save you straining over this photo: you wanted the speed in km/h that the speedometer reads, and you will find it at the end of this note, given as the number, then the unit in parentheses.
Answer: 24 (km/h)
